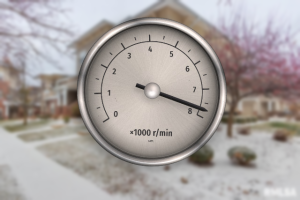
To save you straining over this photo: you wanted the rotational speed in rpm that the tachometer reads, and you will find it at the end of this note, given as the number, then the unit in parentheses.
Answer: 7750 (rpm)
